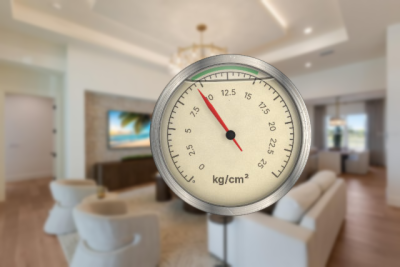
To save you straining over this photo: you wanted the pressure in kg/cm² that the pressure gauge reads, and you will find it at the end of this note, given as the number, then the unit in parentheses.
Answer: 9.5 (kg/cm²)
